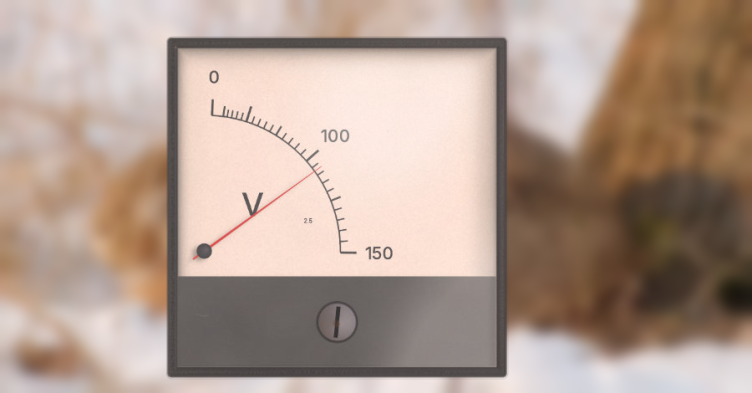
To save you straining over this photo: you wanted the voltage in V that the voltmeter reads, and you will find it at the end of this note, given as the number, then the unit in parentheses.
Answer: 107.5 (V)
